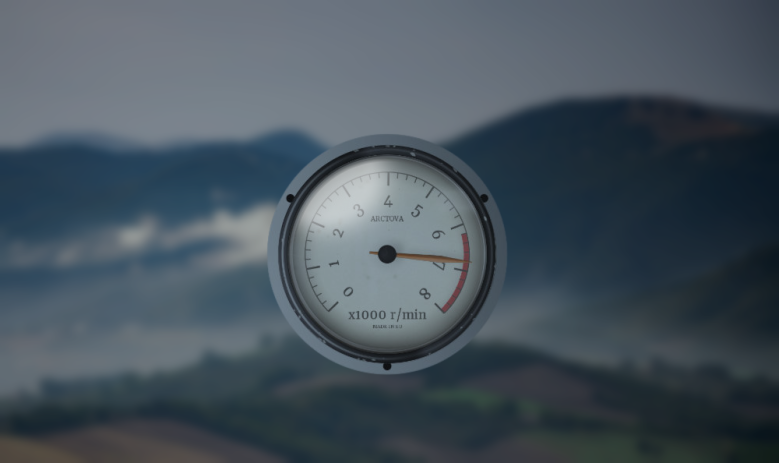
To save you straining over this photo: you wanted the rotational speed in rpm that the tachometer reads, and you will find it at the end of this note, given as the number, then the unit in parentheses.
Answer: 6800 (rpm)
